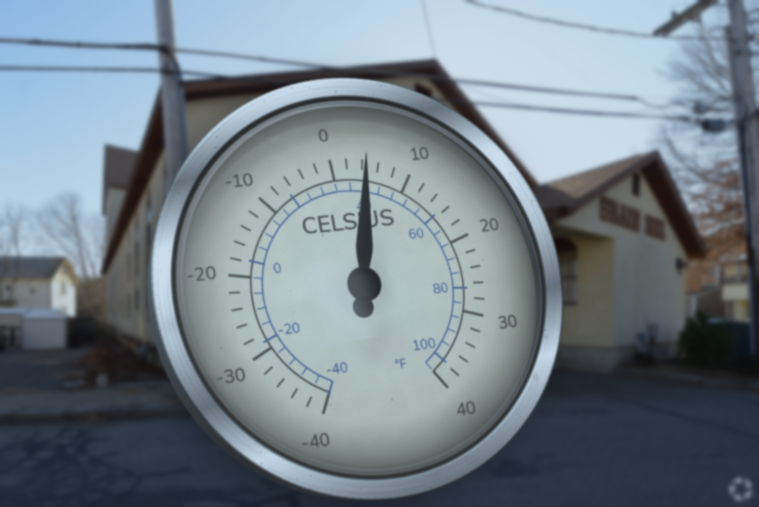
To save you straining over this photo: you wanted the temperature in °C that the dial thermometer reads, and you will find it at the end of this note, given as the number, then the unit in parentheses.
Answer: 4 (°C)
